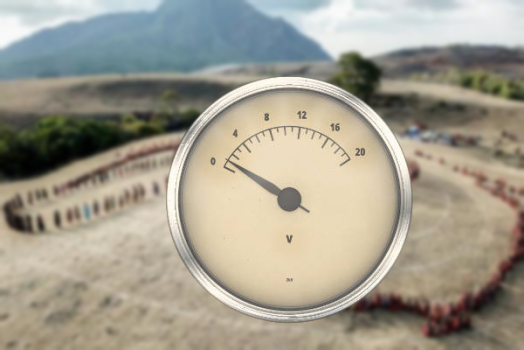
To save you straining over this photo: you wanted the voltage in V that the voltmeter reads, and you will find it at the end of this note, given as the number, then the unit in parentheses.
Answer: 1 (V)
